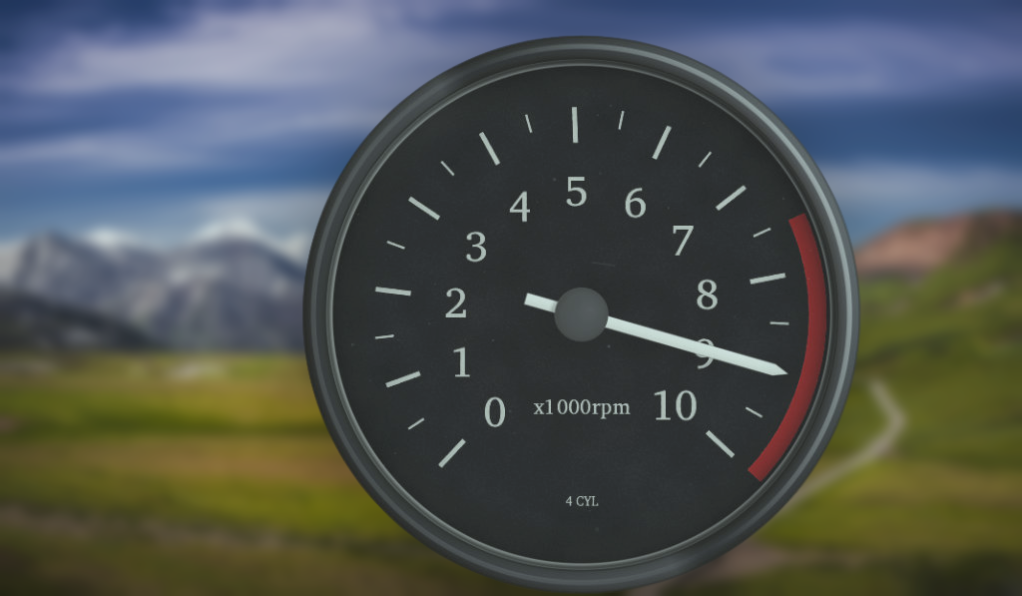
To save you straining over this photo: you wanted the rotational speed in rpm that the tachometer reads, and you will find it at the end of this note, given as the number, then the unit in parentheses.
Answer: 9000 (rpm)
